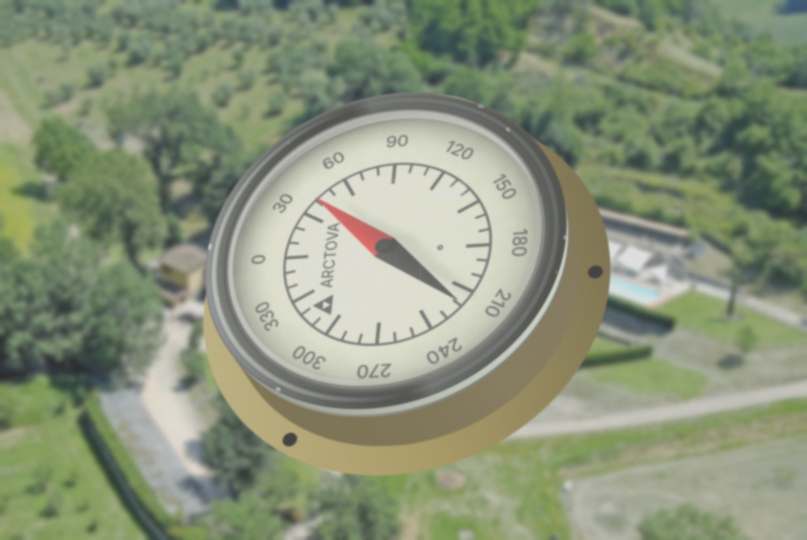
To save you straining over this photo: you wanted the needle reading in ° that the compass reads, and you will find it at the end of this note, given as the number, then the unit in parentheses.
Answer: 40 (°)
